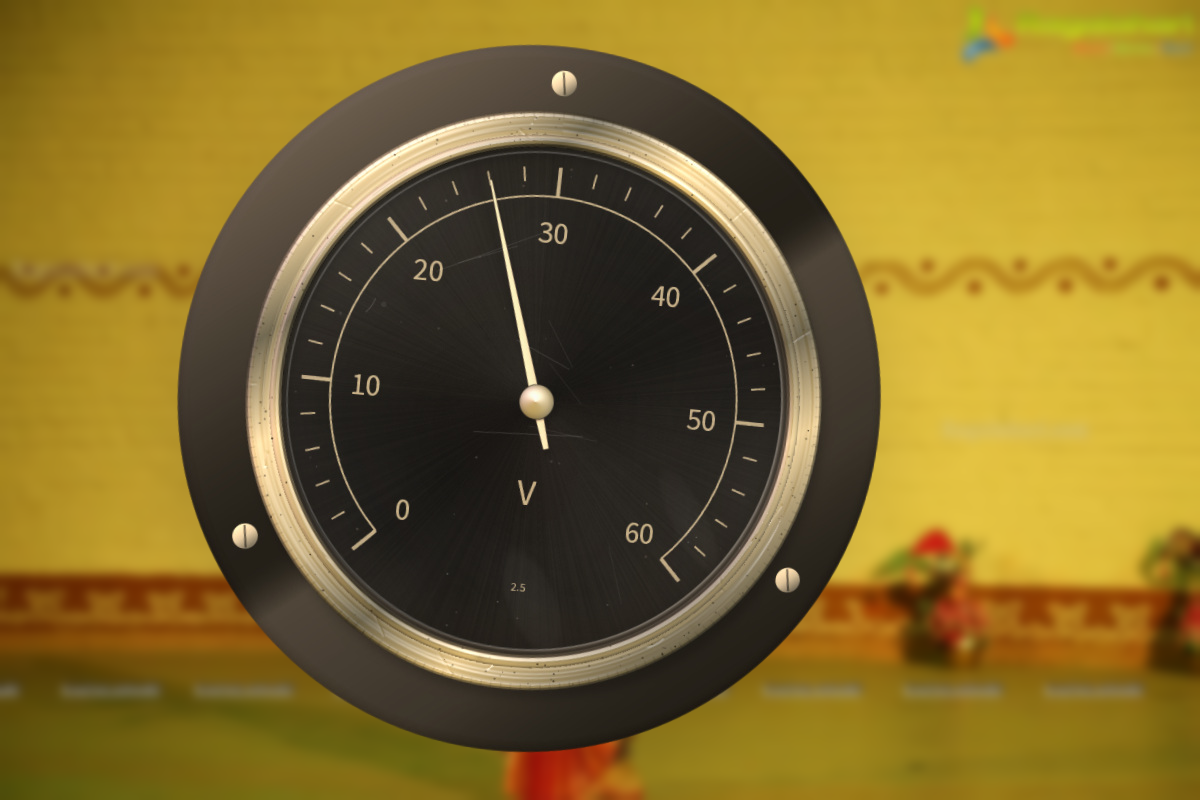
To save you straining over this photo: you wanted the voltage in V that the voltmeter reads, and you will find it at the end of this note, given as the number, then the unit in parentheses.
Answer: 26 (V)
